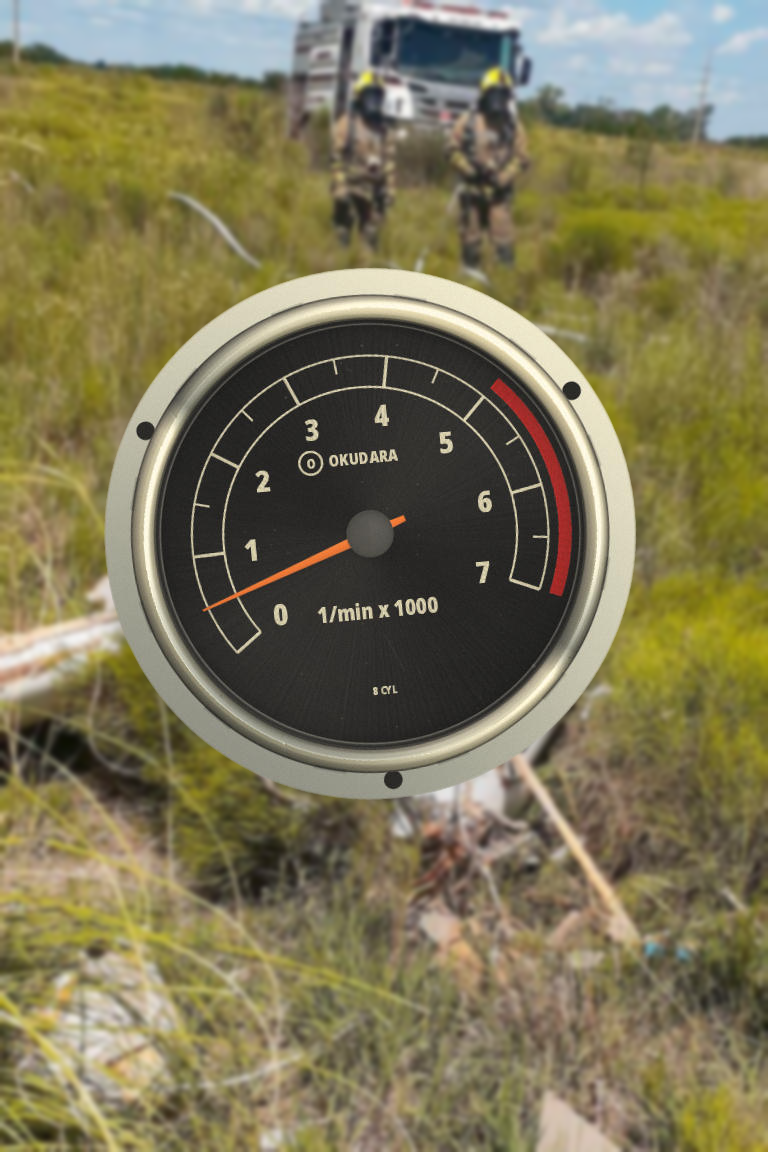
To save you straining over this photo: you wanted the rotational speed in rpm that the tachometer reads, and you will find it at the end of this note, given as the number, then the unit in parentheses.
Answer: 500 (rpm)
